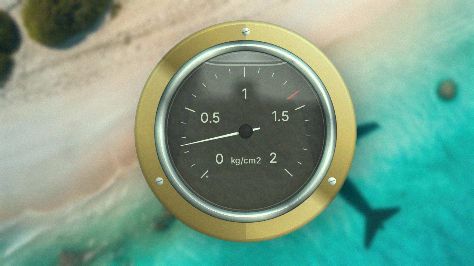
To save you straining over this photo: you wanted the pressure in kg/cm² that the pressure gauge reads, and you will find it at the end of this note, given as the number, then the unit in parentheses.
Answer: 0.25 (kg/cm²)
